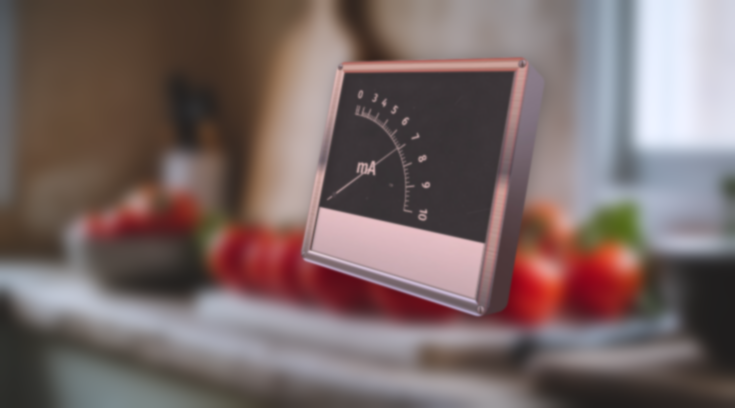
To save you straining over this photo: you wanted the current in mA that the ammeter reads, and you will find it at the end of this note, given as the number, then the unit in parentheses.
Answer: 7 (mA)
